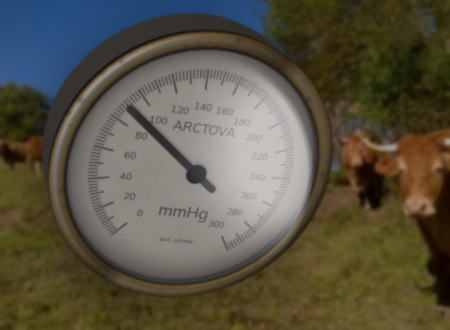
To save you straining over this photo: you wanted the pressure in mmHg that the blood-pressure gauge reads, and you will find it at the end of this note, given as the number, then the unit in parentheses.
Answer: 90 (mmHg)
